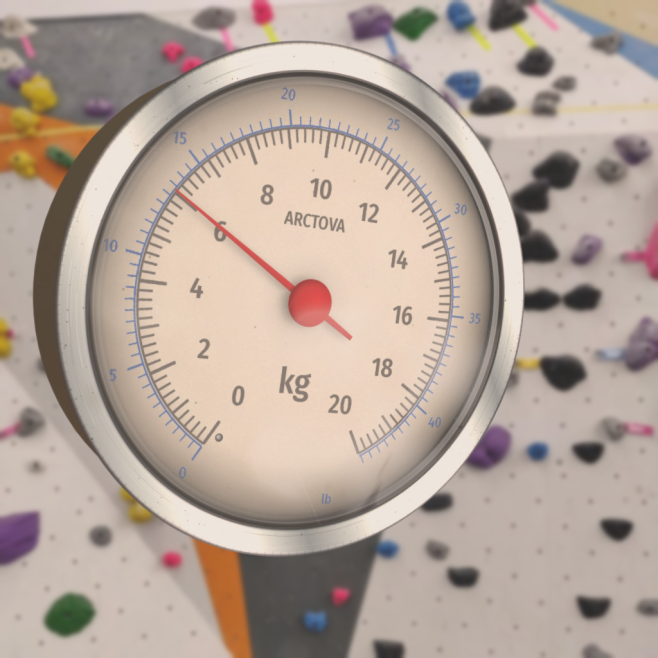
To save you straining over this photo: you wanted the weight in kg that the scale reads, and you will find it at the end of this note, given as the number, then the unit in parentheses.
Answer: 6 (kg)
